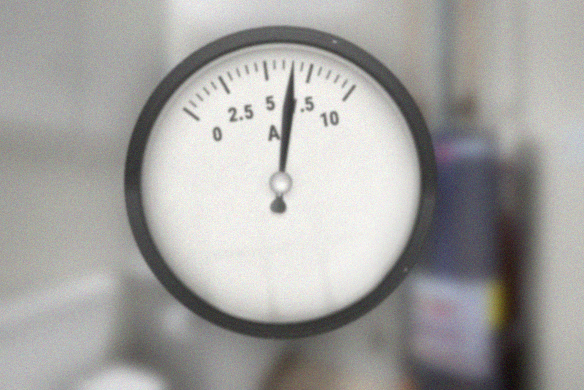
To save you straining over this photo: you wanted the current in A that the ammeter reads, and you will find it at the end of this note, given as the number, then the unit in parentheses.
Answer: 6.5 (A)
